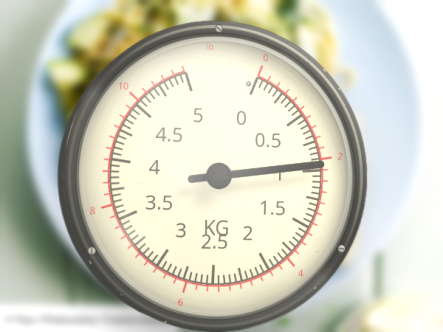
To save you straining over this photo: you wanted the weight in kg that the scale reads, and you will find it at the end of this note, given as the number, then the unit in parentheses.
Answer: 0.95 (kg)
